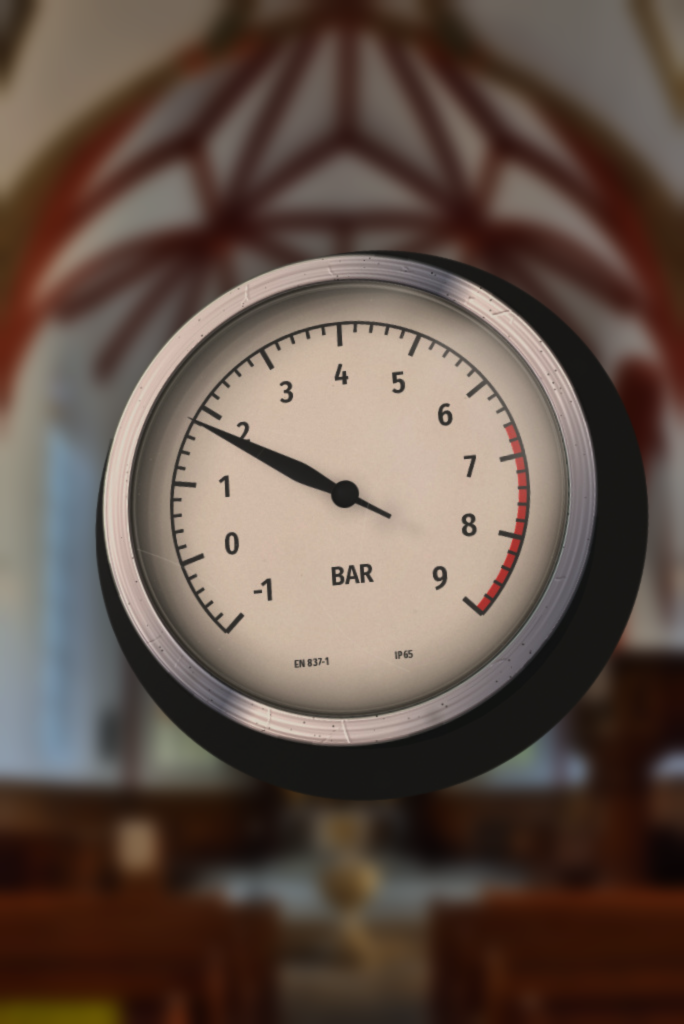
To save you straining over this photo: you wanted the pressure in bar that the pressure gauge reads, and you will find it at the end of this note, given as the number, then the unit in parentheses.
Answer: 1.8 (bar)
